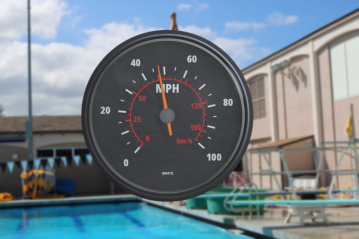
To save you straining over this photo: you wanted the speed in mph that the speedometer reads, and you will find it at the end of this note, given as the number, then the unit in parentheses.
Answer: 47.5 (mph)
